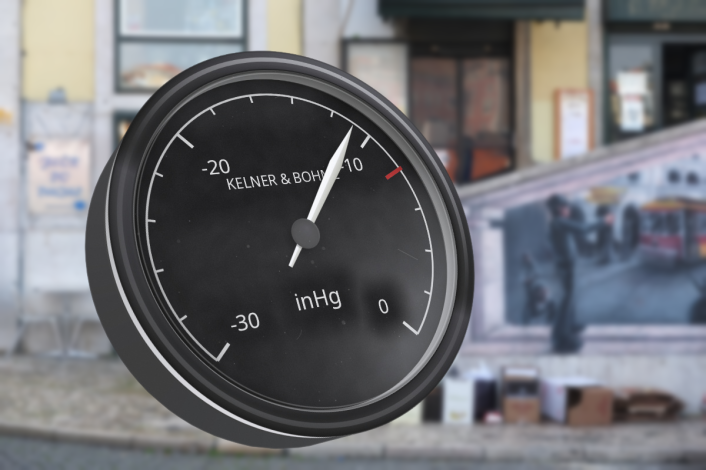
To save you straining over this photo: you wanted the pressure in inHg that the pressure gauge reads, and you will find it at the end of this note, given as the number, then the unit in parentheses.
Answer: -11 (inHg)
